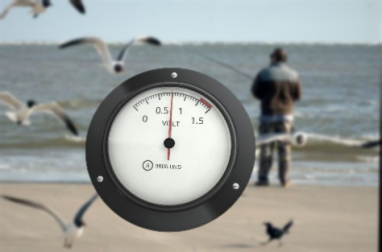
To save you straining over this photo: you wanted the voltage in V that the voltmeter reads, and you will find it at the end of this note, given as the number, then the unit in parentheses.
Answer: 0.75 (V)
